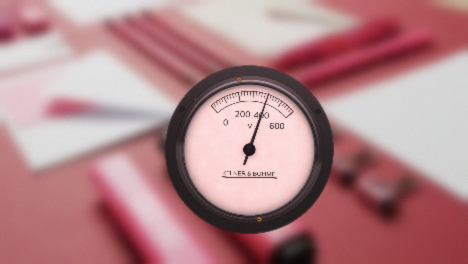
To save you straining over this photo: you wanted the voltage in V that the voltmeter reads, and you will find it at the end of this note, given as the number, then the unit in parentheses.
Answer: 400 (V)
